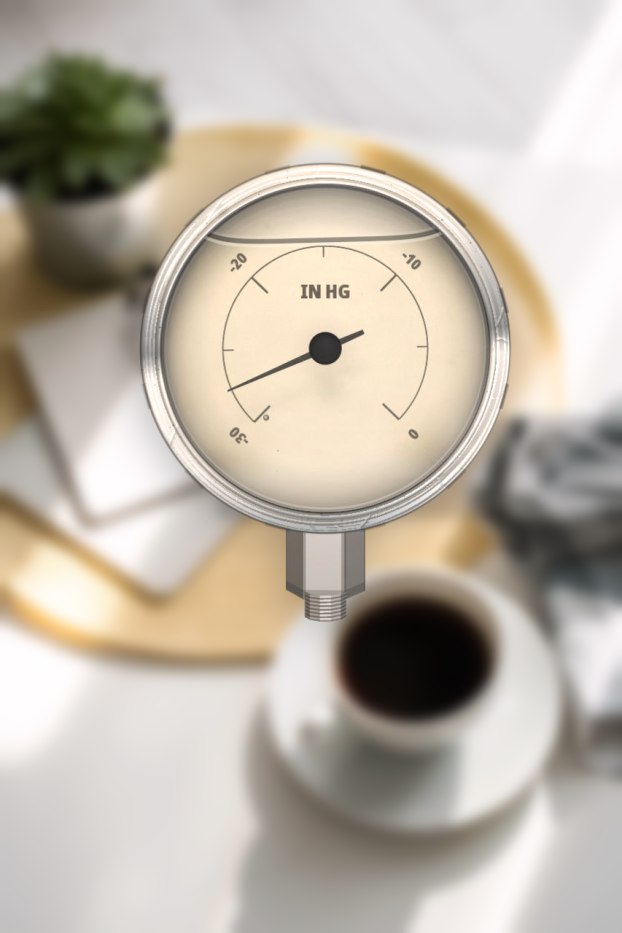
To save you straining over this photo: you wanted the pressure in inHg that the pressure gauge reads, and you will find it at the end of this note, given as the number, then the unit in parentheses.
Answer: -27.5 (inHg)
